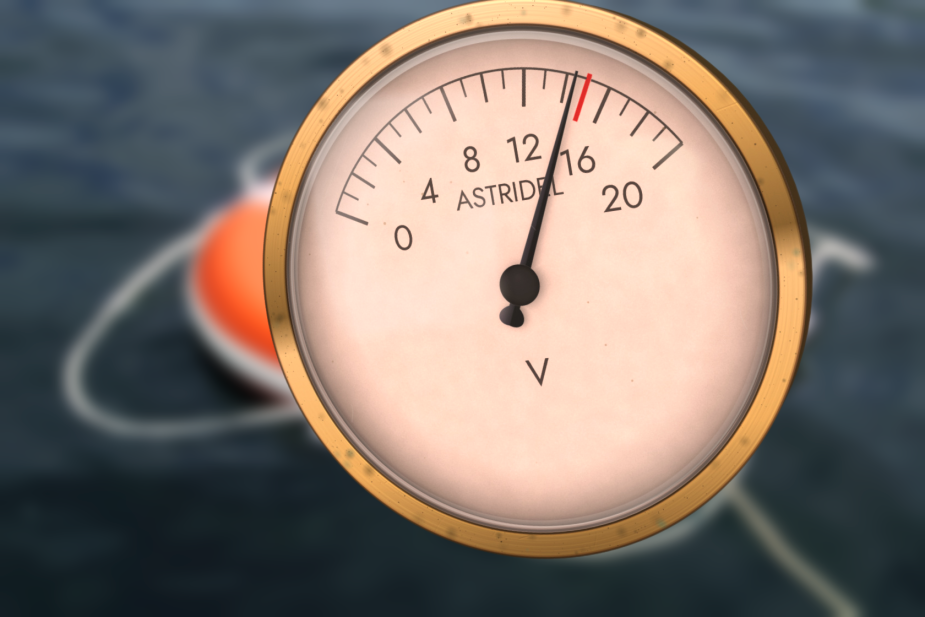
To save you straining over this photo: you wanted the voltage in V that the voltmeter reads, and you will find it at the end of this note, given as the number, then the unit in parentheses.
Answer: 14.5 (V)
